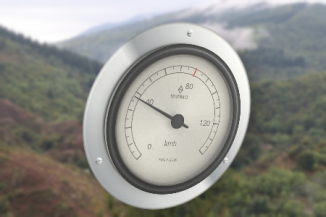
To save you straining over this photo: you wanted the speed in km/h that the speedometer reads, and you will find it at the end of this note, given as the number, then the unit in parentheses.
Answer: 37.5 (km/h)
